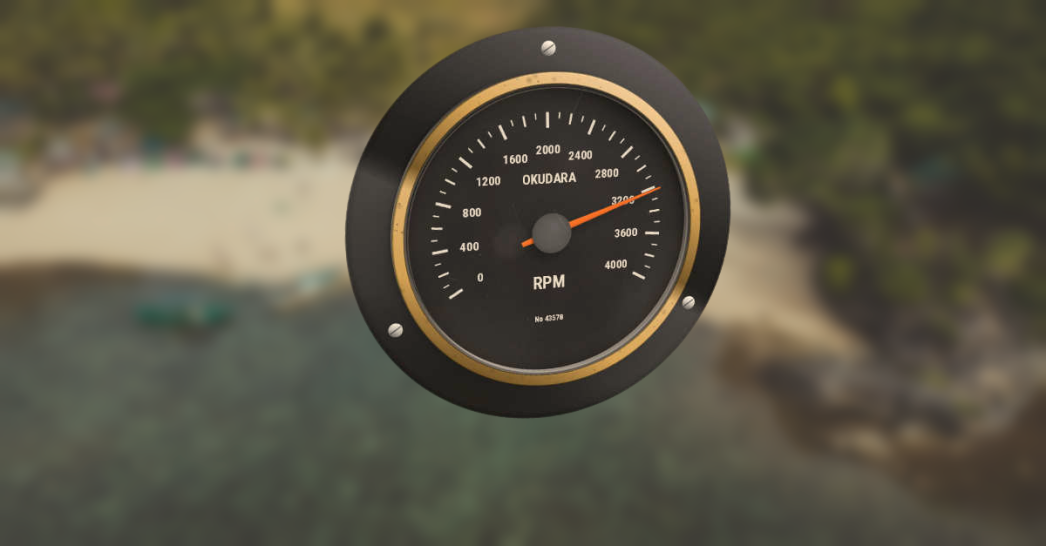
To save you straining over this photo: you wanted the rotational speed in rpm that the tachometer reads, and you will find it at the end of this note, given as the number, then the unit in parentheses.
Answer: 3200 (rpm)
